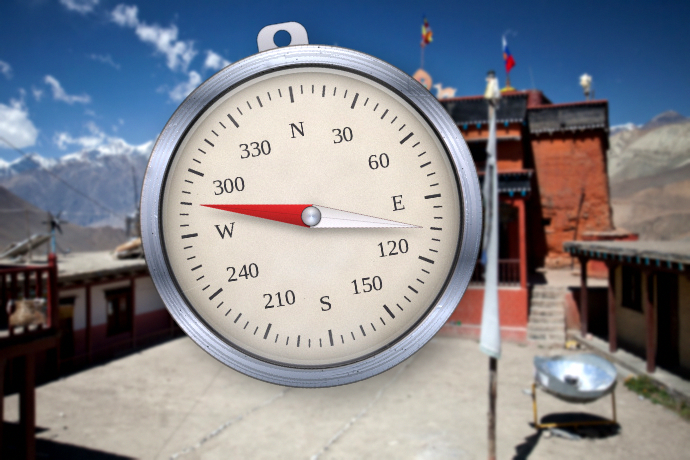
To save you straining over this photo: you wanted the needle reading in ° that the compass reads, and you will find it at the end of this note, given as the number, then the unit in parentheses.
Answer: 285 (°)
